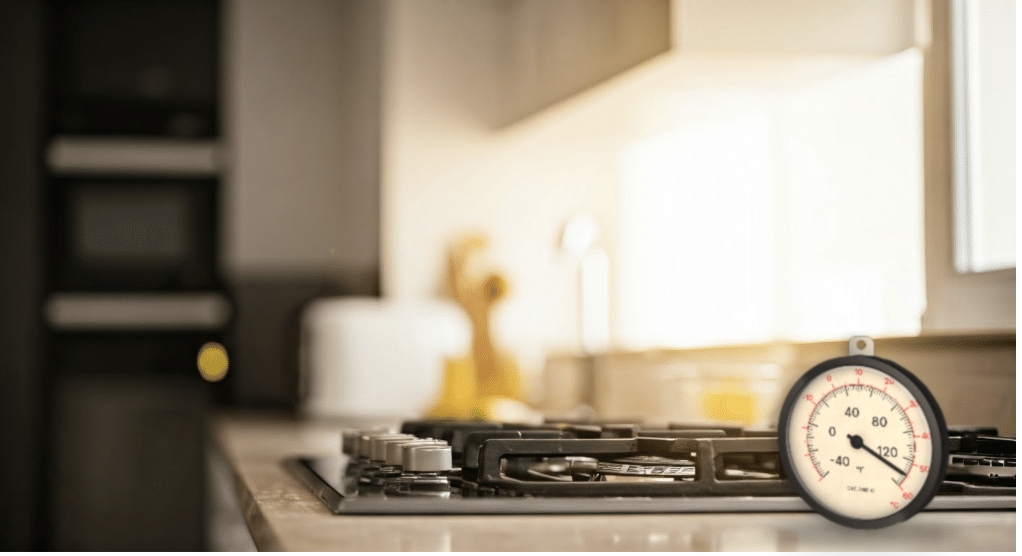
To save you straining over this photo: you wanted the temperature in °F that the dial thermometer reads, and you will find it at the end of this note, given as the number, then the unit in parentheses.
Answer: 130 (°F)
